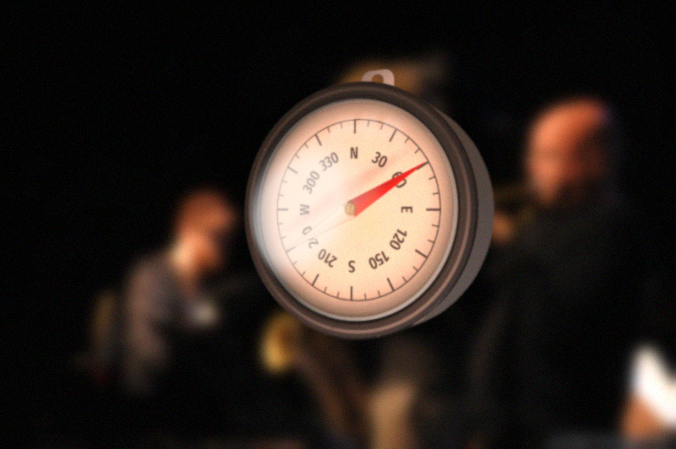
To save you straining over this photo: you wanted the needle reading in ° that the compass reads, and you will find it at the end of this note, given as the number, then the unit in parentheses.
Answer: 60 (°)
